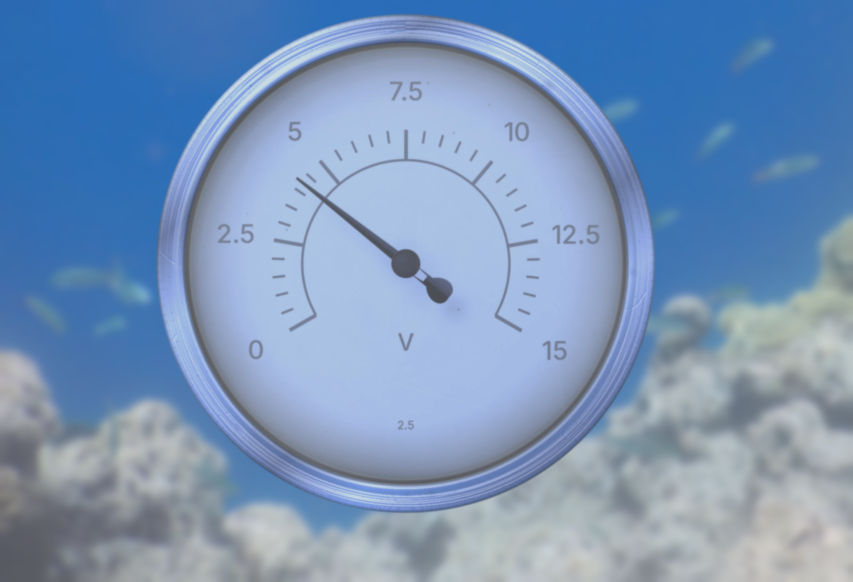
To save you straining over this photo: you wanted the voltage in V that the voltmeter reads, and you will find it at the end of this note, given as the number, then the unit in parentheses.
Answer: 4.25 (V)
